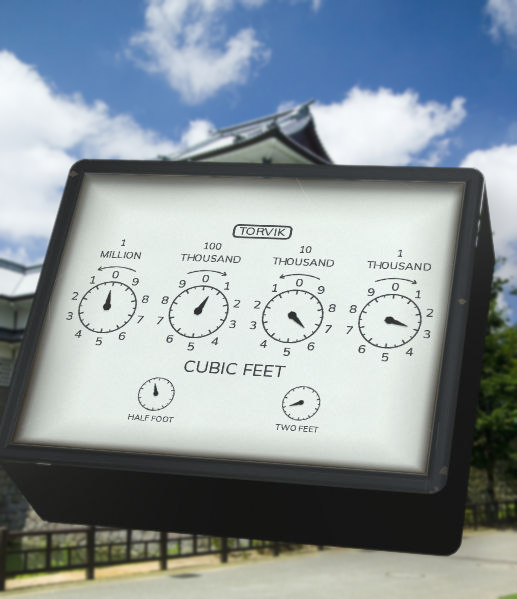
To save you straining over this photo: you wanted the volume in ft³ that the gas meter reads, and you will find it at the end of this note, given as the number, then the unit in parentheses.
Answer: 6300 (ft³)
